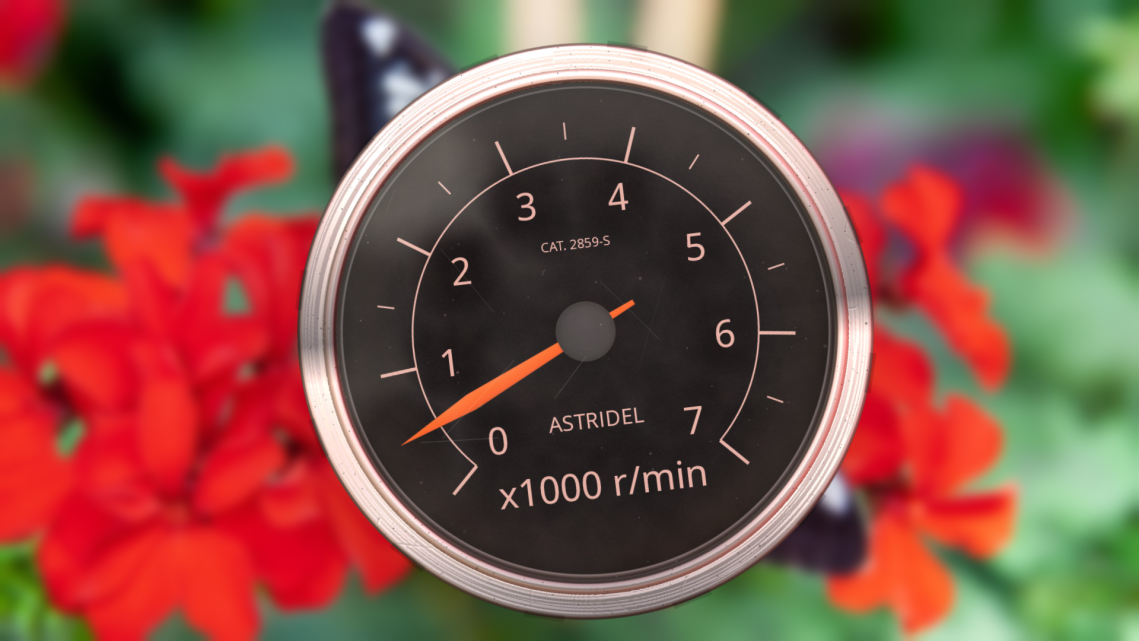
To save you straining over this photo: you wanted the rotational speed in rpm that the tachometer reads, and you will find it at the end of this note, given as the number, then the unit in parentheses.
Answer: 500 (rpm)
